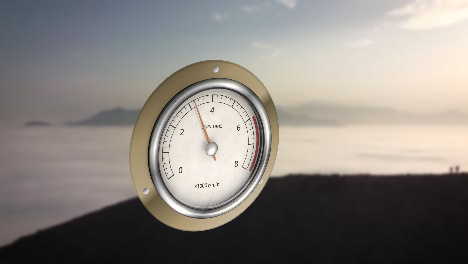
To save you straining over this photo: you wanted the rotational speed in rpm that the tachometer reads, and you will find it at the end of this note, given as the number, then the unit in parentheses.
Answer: 3200 (rpm)
